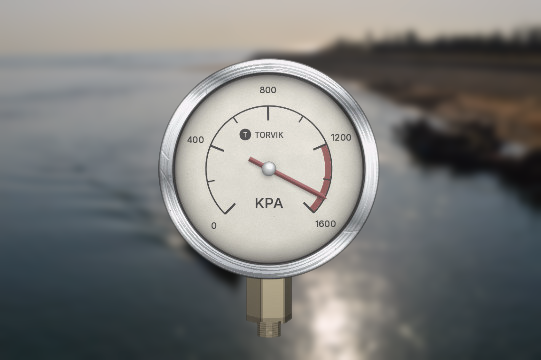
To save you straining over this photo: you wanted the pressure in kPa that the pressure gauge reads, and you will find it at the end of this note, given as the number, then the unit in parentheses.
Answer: 1500 (kPa)
